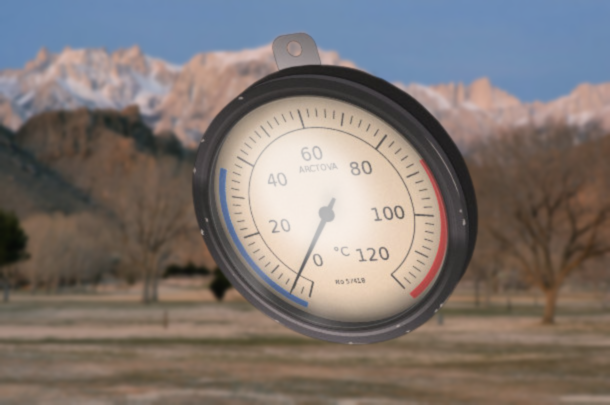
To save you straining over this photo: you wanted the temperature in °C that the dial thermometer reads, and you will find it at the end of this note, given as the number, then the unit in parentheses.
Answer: 4 (°C)
